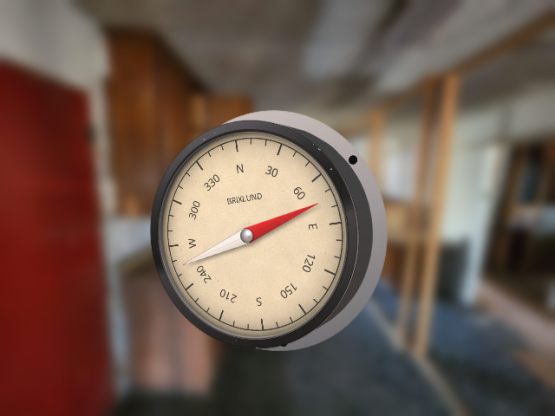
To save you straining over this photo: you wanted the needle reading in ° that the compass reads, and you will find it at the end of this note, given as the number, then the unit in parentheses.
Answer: 75 (°)
